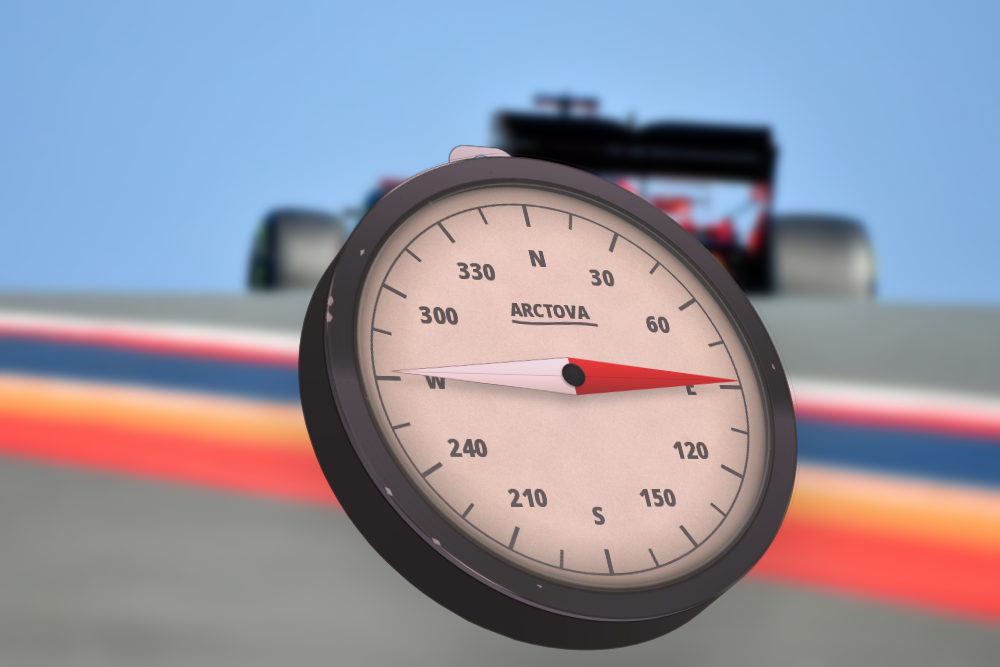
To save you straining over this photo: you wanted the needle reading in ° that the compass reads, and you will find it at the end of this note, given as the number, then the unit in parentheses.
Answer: 90 (°)
